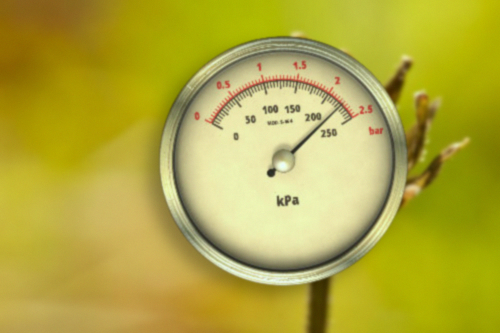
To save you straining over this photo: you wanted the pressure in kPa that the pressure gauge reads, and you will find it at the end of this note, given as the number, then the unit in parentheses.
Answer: 225 (kPa)
